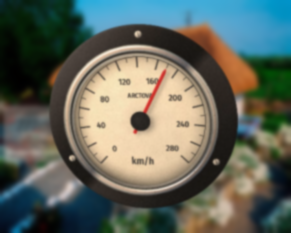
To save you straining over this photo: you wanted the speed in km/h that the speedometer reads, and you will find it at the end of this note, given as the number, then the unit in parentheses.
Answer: 170 (km/h)
